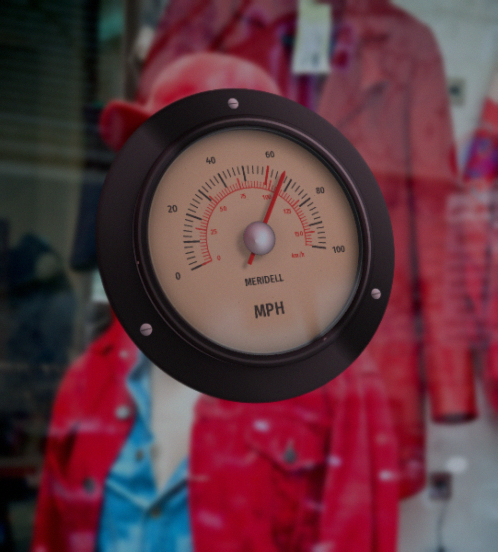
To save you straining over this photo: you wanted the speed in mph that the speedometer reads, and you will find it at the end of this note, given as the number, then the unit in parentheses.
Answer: 66 (mph)
